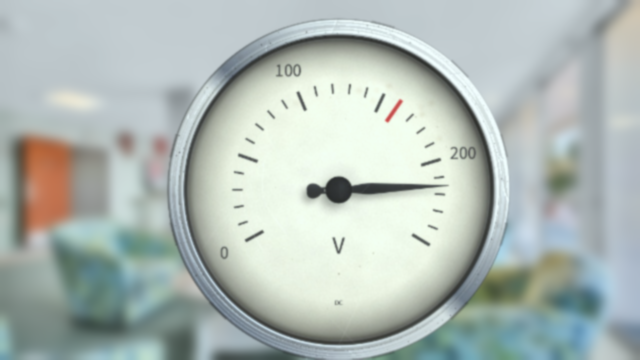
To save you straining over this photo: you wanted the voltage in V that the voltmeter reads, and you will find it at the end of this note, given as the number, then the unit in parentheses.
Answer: 215 (V)
